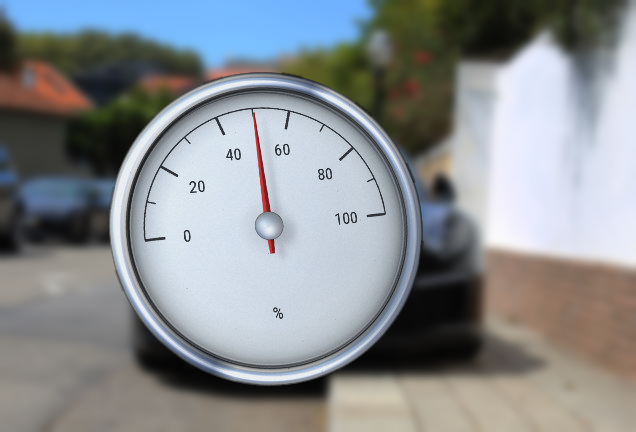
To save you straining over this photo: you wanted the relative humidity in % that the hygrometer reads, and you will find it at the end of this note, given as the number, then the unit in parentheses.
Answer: 50 (%)
